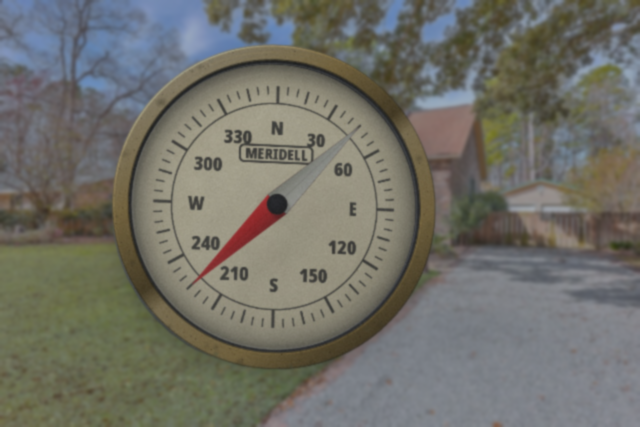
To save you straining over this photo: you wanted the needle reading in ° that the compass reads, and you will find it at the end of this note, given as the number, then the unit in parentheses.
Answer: 225 (°)
